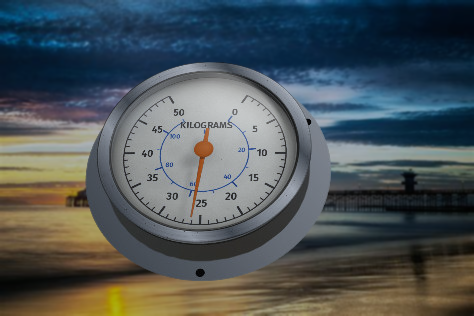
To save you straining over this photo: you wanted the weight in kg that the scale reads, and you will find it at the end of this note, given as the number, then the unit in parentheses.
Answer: 26 (kg)
